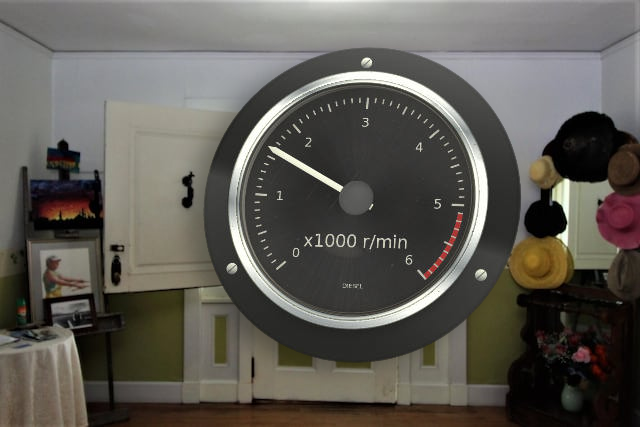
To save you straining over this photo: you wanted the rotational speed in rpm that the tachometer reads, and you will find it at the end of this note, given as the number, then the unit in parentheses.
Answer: 1600 (rpm)
